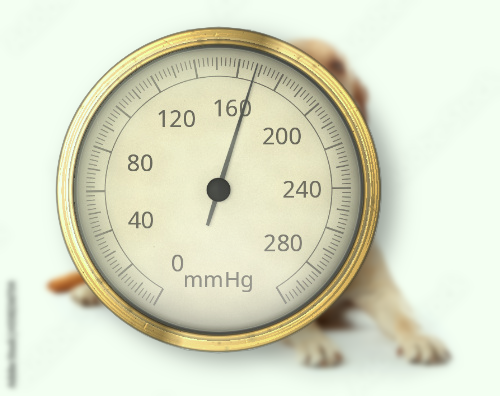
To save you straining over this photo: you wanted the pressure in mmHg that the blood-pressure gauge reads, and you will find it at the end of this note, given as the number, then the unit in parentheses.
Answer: 168 (mmHg)
